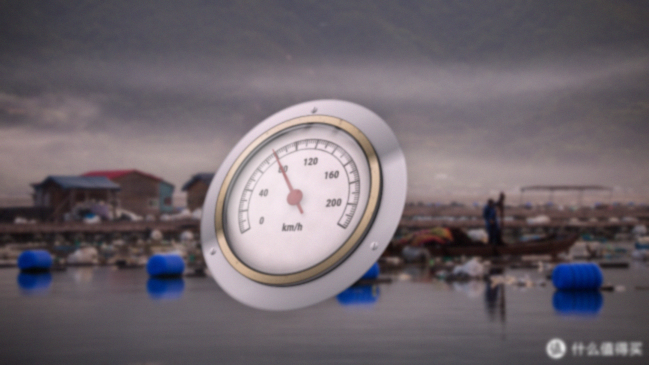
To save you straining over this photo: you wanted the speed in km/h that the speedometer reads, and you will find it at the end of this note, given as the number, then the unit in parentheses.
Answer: 80 (km/h)
